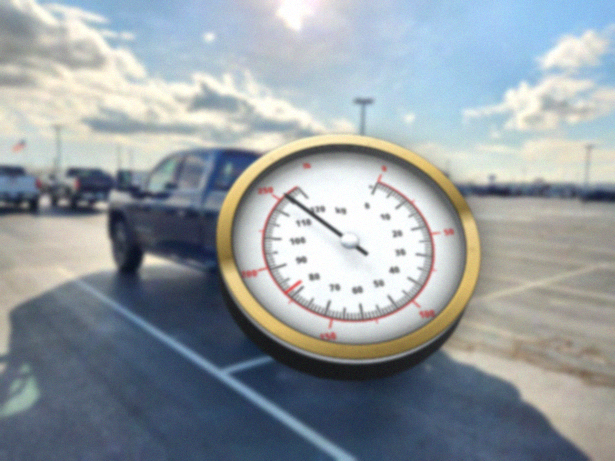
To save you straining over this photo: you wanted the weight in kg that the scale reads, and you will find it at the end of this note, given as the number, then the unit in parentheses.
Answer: 115 (kg)
